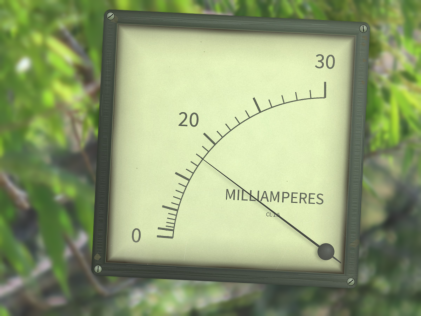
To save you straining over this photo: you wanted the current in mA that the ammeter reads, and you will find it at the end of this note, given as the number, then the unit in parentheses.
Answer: 18 (mA)
